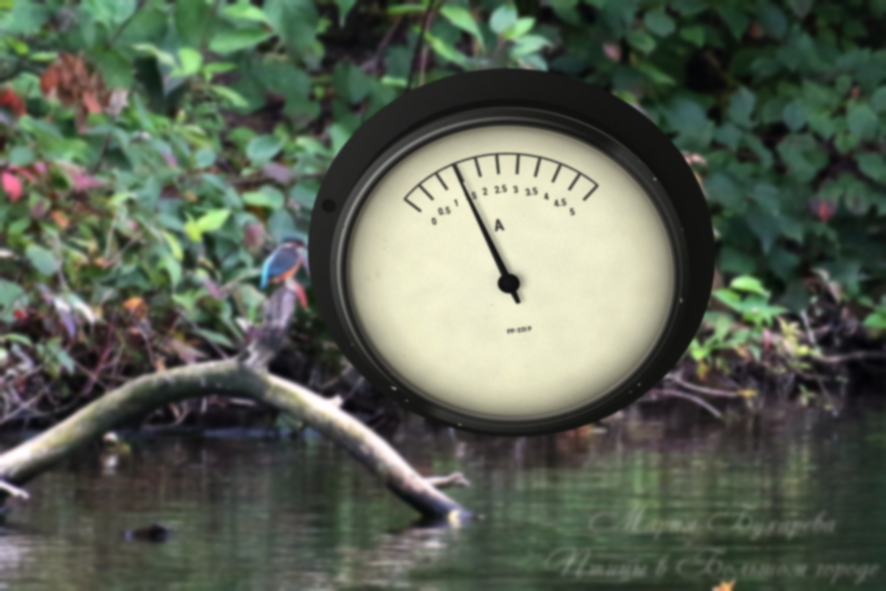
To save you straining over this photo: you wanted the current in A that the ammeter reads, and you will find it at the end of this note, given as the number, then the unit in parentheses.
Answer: 1.5 (A)
